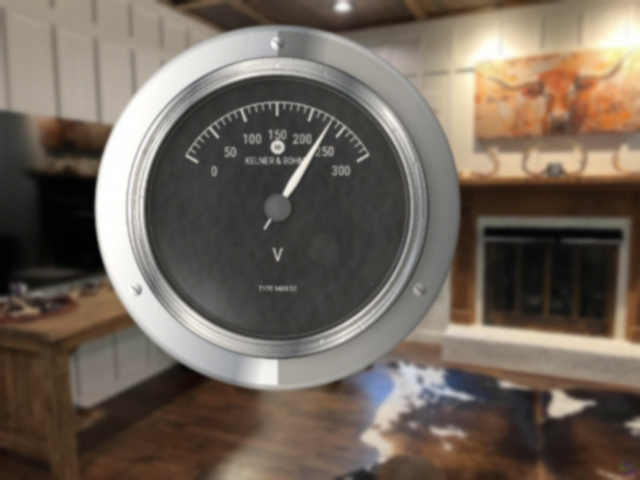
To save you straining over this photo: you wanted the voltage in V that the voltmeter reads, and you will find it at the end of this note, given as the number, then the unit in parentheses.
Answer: 230 (V)
